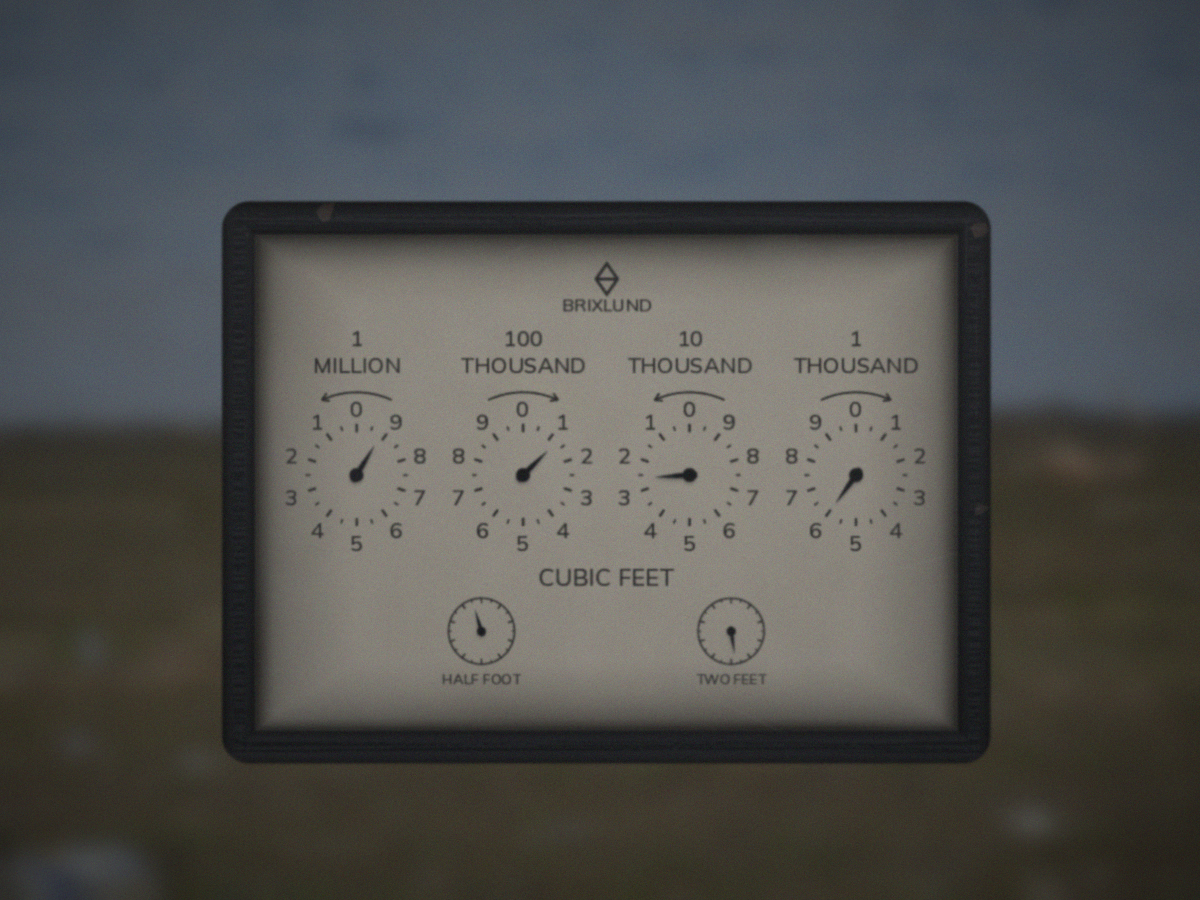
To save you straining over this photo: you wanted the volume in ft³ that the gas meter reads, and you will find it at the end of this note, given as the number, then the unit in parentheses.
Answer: 912600 (ft³)
